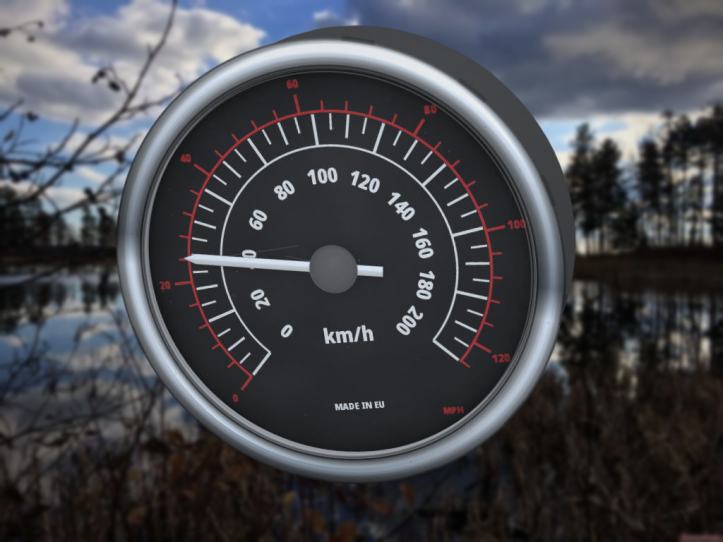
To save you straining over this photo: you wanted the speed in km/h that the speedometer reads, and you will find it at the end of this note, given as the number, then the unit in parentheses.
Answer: 40 (km/h)
